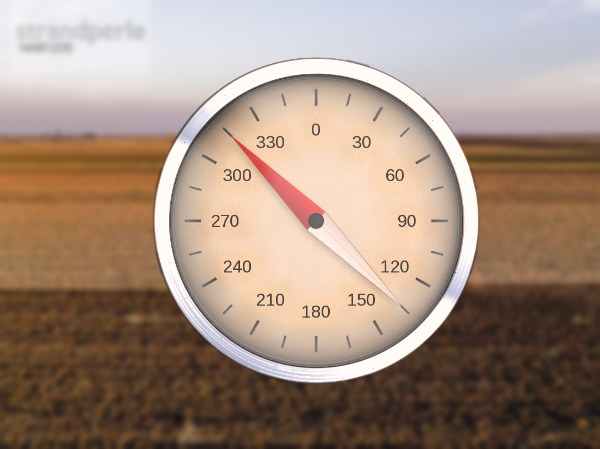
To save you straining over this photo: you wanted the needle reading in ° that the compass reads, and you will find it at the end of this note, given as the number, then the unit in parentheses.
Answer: 315 (°)
